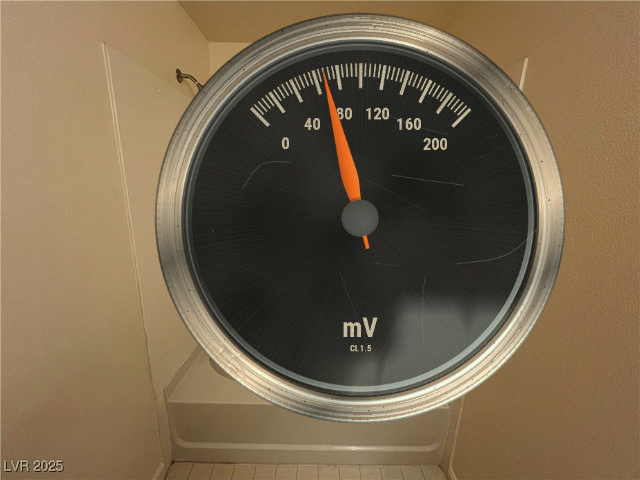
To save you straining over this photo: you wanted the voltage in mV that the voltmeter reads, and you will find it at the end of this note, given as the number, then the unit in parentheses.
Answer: 68 (mV)
